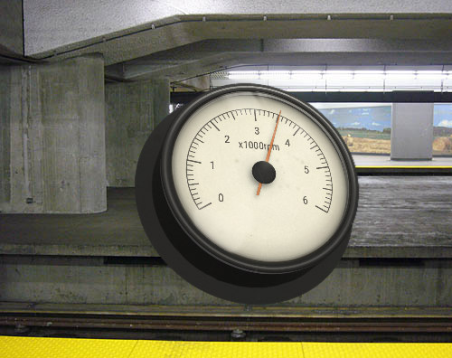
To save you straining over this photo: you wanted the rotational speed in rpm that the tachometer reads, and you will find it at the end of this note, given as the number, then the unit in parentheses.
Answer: 3500 (rpm)
